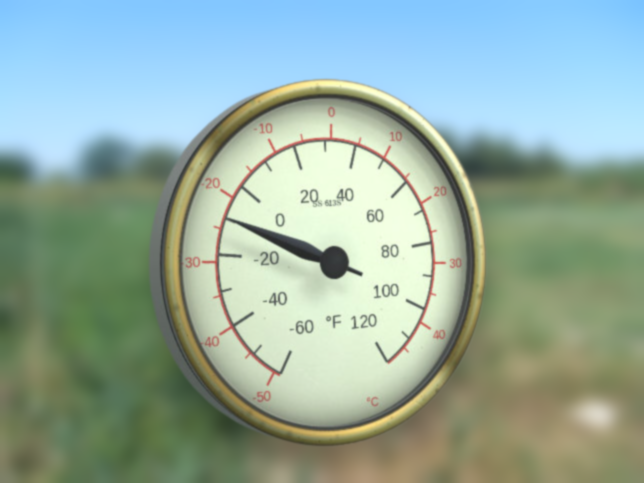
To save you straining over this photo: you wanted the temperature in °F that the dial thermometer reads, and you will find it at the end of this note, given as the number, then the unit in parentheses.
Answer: -10 (°F)
